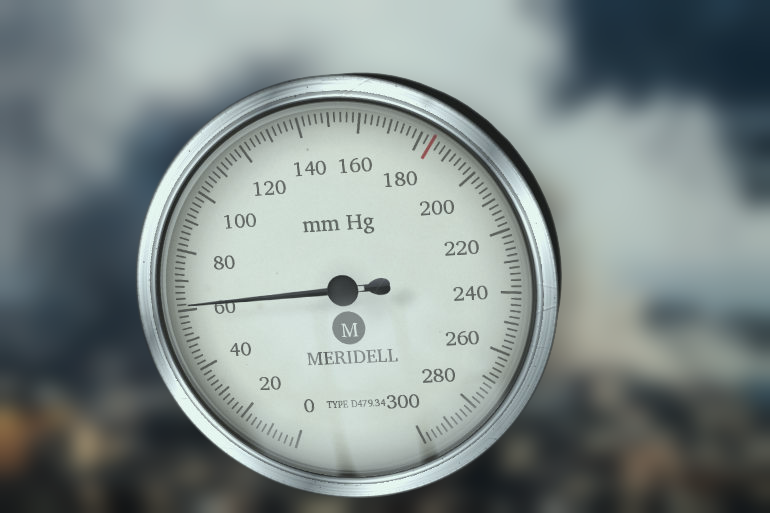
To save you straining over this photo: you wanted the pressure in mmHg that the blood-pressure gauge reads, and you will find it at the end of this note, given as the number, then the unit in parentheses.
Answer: 62 (mmHg)
